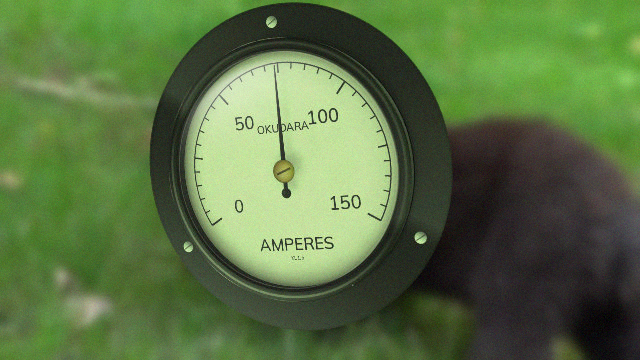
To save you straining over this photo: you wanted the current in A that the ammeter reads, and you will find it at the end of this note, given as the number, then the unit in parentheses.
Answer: 75 (A)
